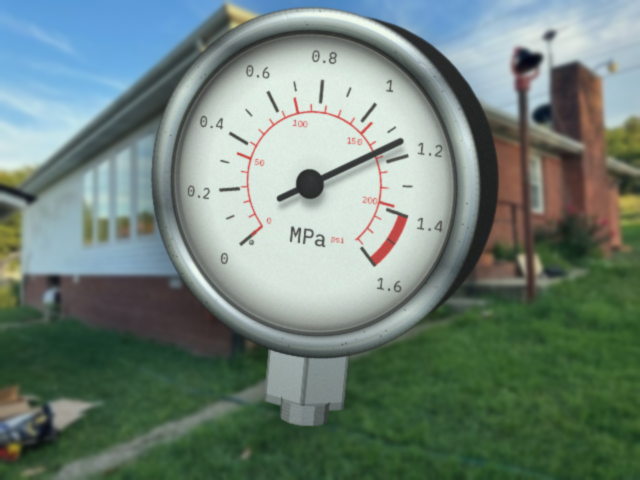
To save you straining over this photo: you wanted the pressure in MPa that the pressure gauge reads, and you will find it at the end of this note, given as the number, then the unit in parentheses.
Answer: 1.15 (MPa)
